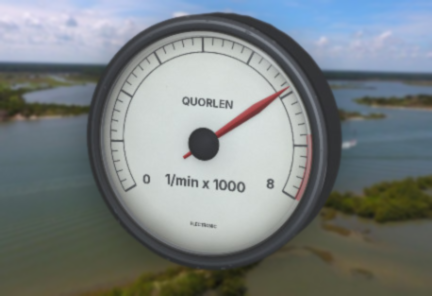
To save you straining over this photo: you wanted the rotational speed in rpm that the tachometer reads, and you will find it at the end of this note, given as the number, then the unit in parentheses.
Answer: 5900 (rpm)
